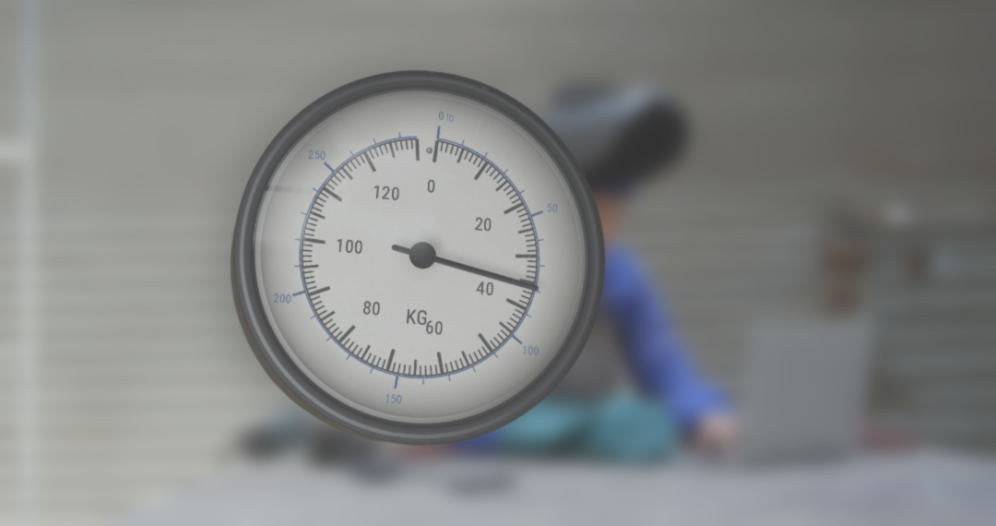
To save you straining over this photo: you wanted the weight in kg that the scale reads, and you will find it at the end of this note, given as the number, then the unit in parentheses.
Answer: 36 (kg)
